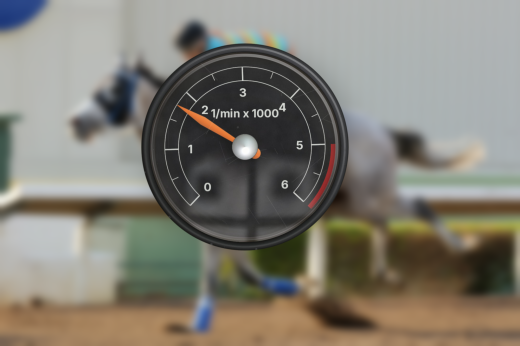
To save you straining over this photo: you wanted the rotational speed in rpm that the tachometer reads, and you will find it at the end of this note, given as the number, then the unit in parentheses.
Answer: 1750 (rpm)
